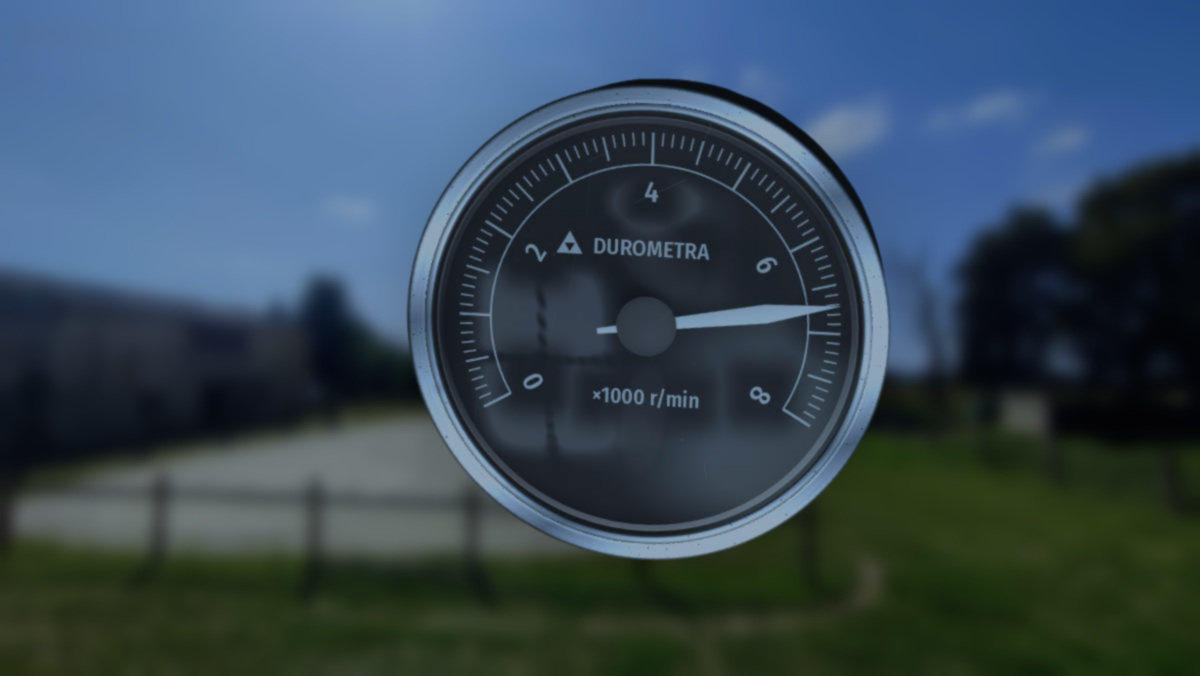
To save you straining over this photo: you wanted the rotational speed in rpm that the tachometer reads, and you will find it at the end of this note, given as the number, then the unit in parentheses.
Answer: 6700 (rpm)
